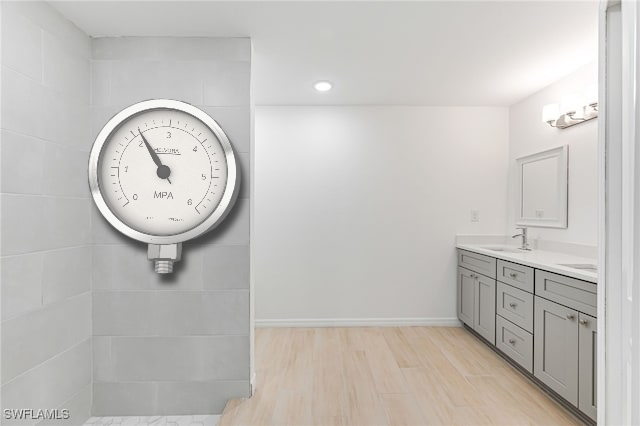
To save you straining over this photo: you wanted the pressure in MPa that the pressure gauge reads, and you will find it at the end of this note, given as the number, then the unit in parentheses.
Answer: 2.2 (MPa)
